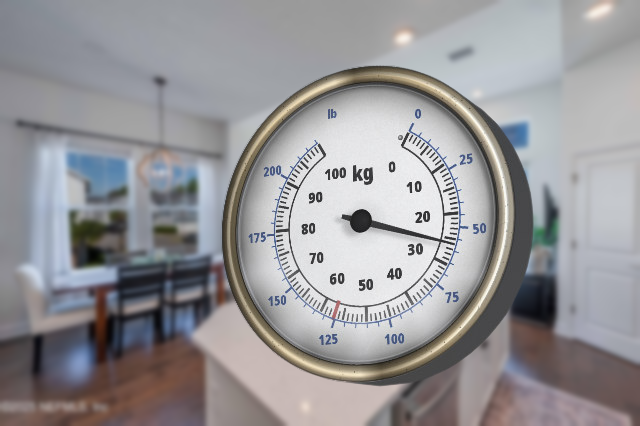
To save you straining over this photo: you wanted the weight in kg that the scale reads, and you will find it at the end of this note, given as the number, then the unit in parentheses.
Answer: 26 (kg)
